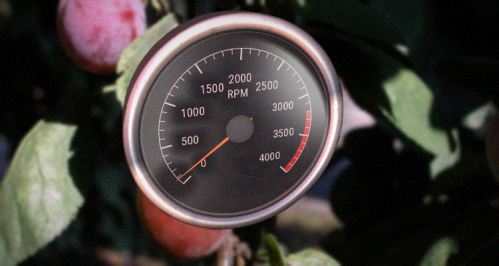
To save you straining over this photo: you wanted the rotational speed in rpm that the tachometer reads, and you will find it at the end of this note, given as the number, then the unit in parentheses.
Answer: 100 (rpm)
